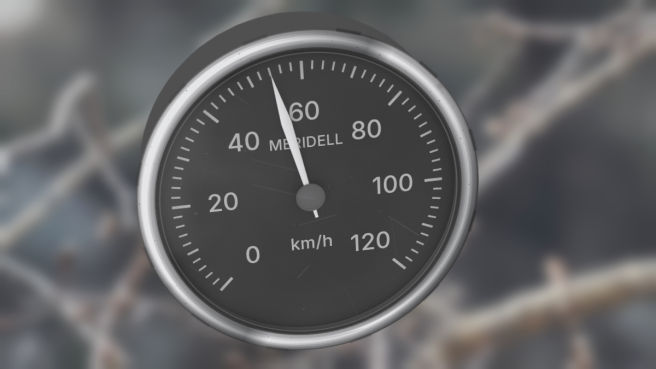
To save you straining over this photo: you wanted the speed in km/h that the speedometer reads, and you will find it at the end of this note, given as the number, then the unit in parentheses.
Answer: 54 (km/h)
